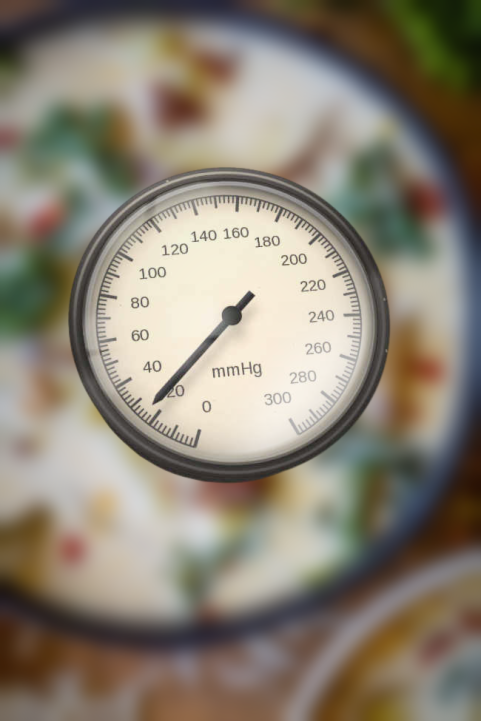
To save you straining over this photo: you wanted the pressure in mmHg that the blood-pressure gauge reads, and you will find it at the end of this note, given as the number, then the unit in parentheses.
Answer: 24 (mmHg)
